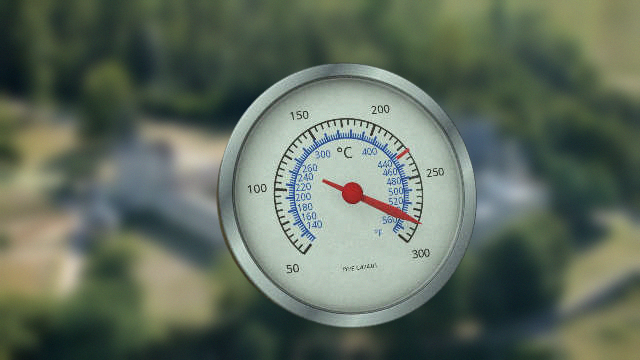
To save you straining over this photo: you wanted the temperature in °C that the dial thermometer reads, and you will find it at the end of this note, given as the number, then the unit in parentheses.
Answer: 285 (°C)
